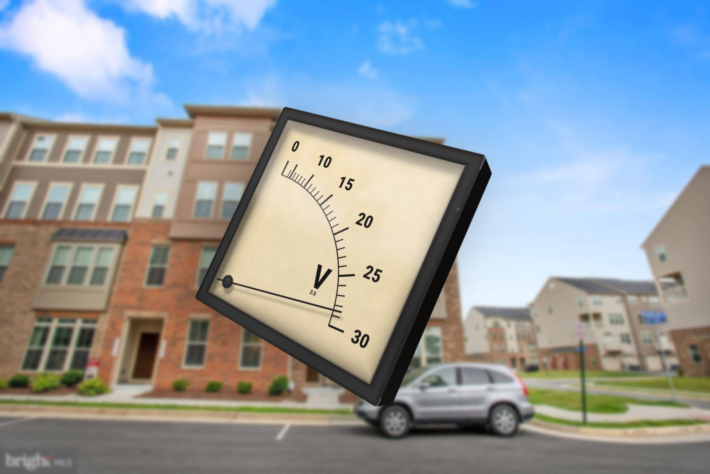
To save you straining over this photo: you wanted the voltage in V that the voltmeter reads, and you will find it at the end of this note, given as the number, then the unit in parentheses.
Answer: 28.5 (V)
